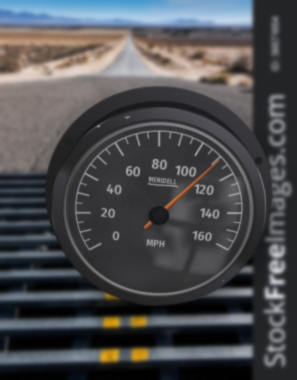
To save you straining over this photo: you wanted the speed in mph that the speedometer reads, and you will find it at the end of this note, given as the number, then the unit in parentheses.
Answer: 110 (mph)
